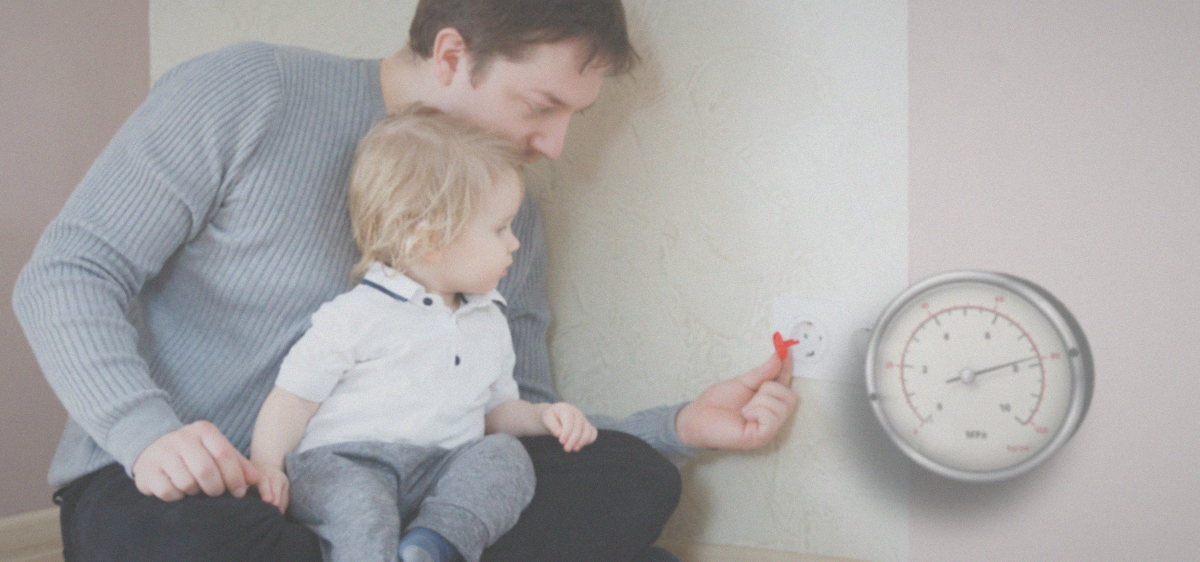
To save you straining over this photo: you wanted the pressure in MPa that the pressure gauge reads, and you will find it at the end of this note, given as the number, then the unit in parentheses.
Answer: 7.75 (MPa)
